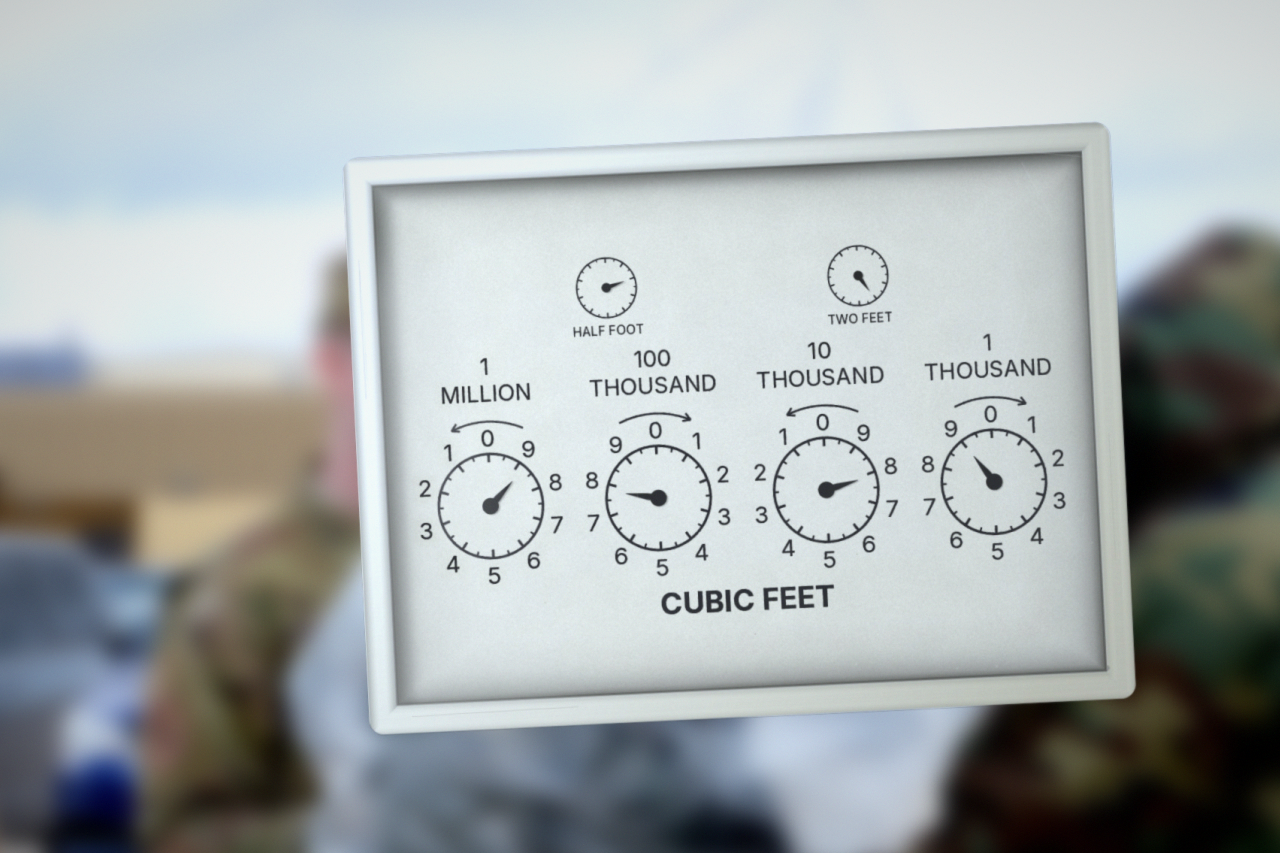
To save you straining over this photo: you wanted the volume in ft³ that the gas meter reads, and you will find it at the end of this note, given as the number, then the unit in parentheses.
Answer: 877900 (ft³)
